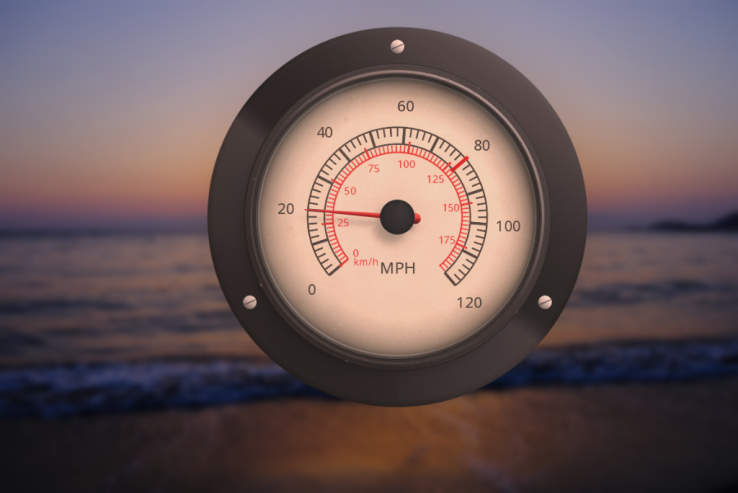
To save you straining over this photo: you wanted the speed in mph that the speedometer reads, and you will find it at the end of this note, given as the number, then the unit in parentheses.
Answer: 20 (mph)
